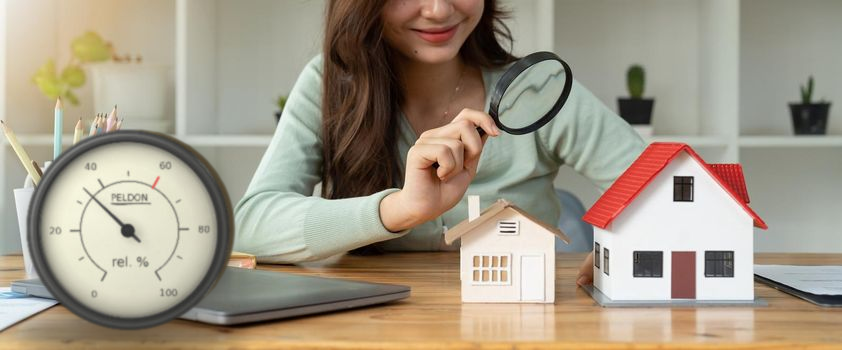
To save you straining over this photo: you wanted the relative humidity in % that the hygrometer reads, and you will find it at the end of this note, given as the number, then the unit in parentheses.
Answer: 35 (%)
